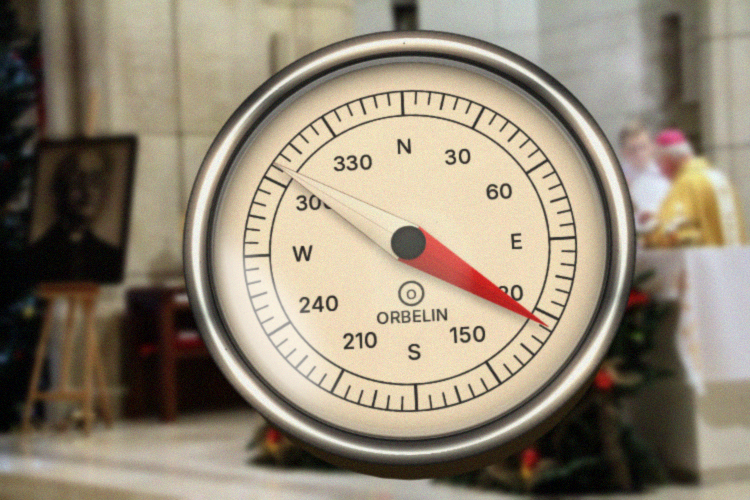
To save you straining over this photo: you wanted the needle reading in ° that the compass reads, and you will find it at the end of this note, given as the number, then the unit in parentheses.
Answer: 125 (°)
